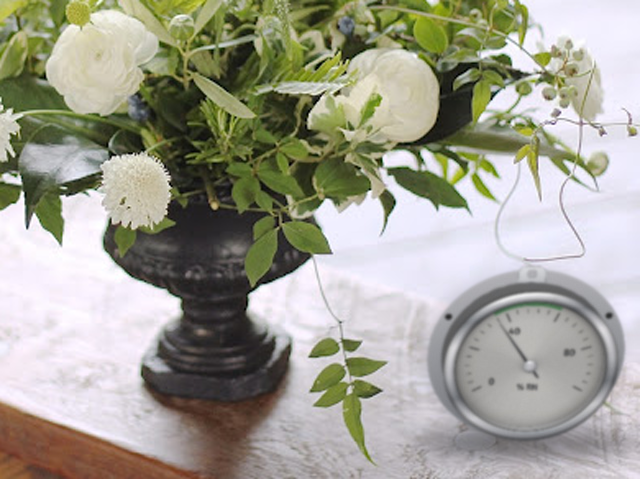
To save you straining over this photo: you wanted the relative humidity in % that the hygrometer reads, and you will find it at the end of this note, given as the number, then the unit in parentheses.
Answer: 36 (%)
